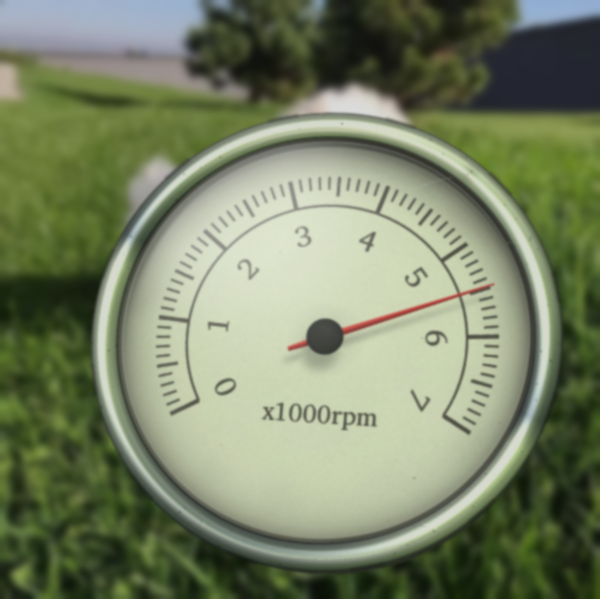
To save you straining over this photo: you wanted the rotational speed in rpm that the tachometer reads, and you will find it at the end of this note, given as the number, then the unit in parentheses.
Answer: 5500 (rpm)
